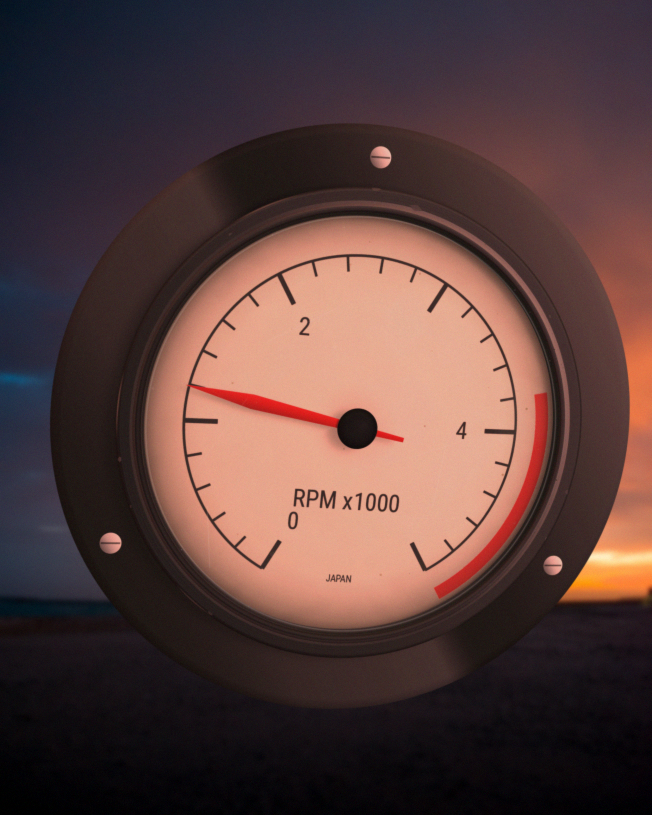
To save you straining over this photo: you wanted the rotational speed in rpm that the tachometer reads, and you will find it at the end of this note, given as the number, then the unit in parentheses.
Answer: 1200 (rpm)
